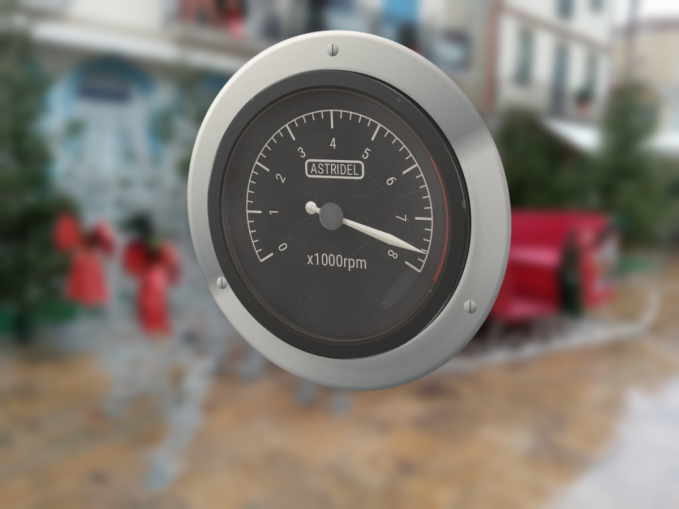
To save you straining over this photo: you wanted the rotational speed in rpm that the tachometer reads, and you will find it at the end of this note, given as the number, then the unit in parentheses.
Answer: 7600 (rpm)
